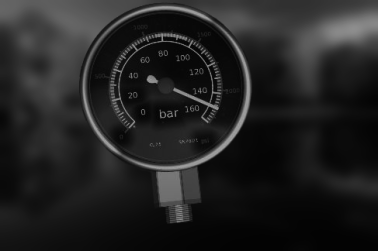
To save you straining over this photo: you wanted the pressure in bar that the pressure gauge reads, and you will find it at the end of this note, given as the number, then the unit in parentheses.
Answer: 150 (bar)
